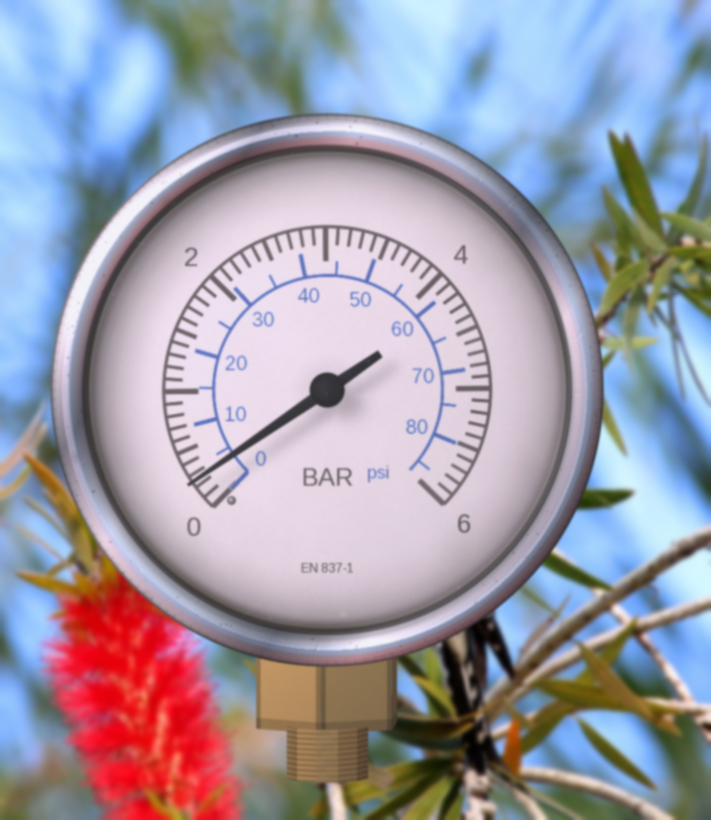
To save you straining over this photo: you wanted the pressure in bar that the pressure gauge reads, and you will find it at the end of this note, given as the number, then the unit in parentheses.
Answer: 0.25 (bar)
